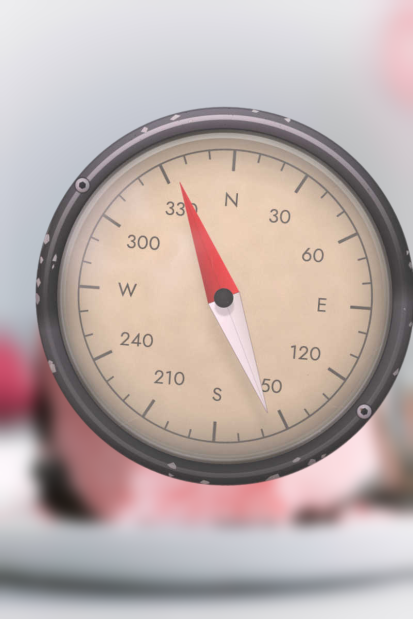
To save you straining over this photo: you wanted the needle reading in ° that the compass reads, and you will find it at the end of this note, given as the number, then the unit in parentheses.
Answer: 335 (°)
